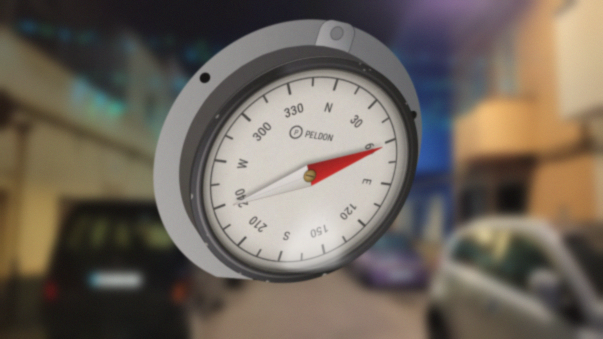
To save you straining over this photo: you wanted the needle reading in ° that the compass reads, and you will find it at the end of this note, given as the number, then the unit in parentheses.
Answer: 60 (°)
